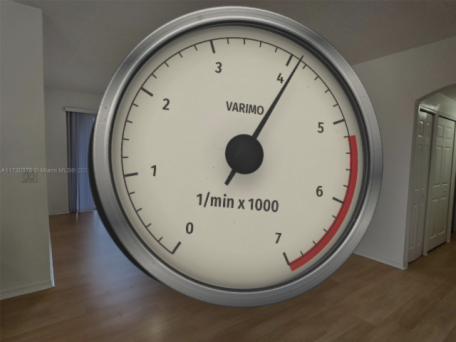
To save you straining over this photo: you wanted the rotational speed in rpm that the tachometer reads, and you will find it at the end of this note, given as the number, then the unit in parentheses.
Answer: 4100 (rpm)
